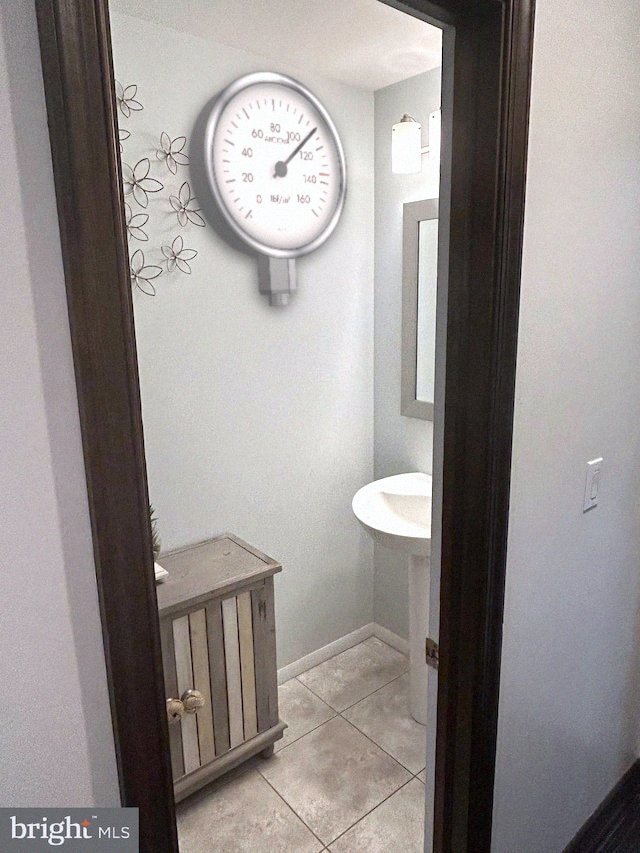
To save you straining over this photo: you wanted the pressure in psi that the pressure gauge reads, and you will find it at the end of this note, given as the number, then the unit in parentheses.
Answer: 110 (psi)
